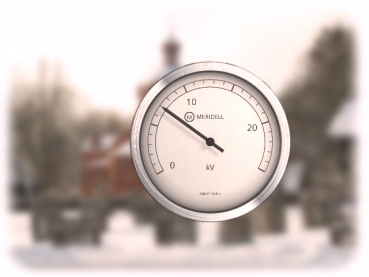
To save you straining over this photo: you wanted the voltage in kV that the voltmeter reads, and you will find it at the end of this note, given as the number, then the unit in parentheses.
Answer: 7 (kV)
